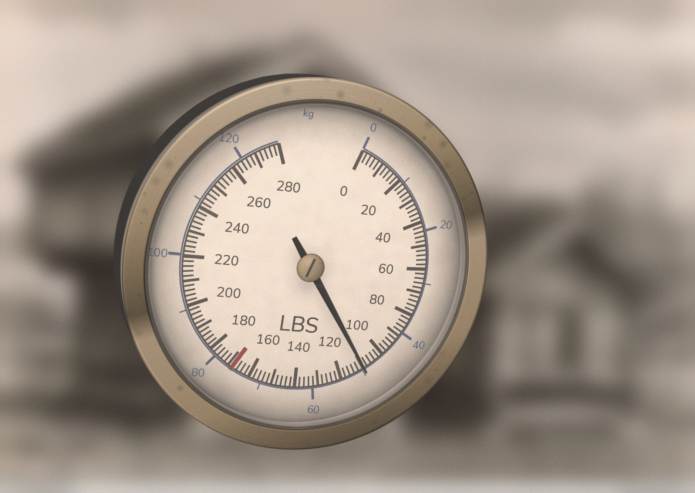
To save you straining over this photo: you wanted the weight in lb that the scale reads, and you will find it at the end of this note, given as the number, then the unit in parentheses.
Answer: 110 (lb)
